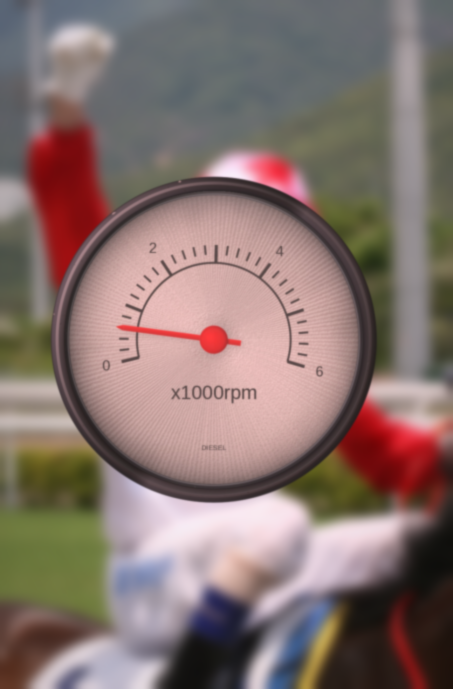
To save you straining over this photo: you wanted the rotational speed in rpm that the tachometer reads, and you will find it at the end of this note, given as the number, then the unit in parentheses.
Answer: 600 (rpm)
